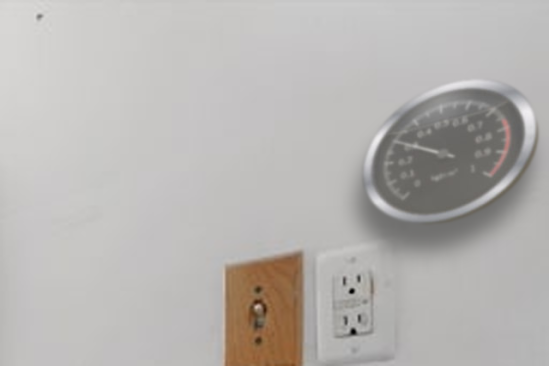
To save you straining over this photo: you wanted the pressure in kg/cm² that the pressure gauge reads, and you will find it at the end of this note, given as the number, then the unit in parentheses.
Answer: 0.3 (kg/cm²)
